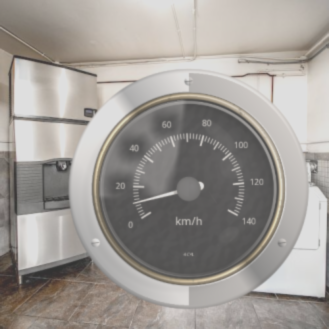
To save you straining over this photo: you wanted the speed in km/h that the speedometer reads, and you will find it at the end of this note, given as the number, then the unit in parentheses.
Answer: 10 (km/h)
